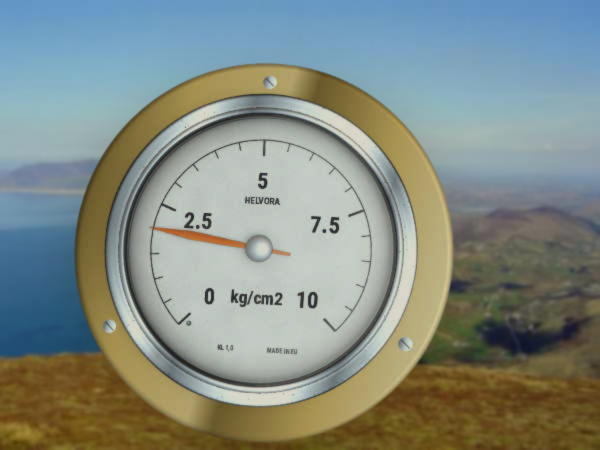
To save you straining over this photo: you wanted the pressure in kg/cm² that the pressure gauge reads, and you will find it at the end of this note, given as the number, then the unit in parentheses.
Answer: 2 (kg/cm²)
